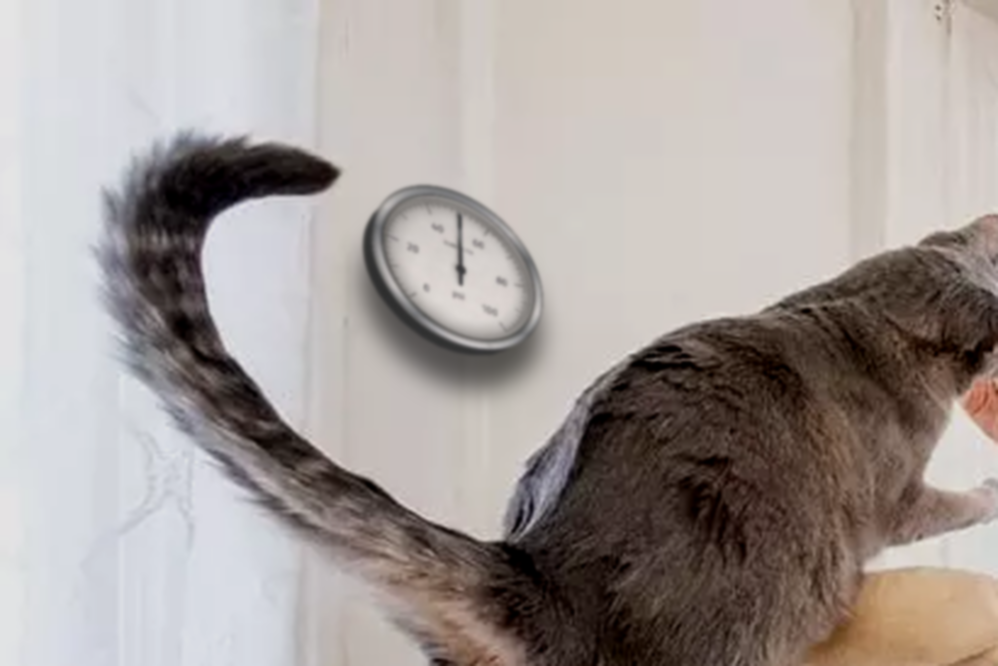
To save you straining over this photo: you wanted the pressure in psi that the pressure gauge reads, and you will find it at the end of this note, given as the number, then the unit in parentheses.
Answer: 50 (psi)
